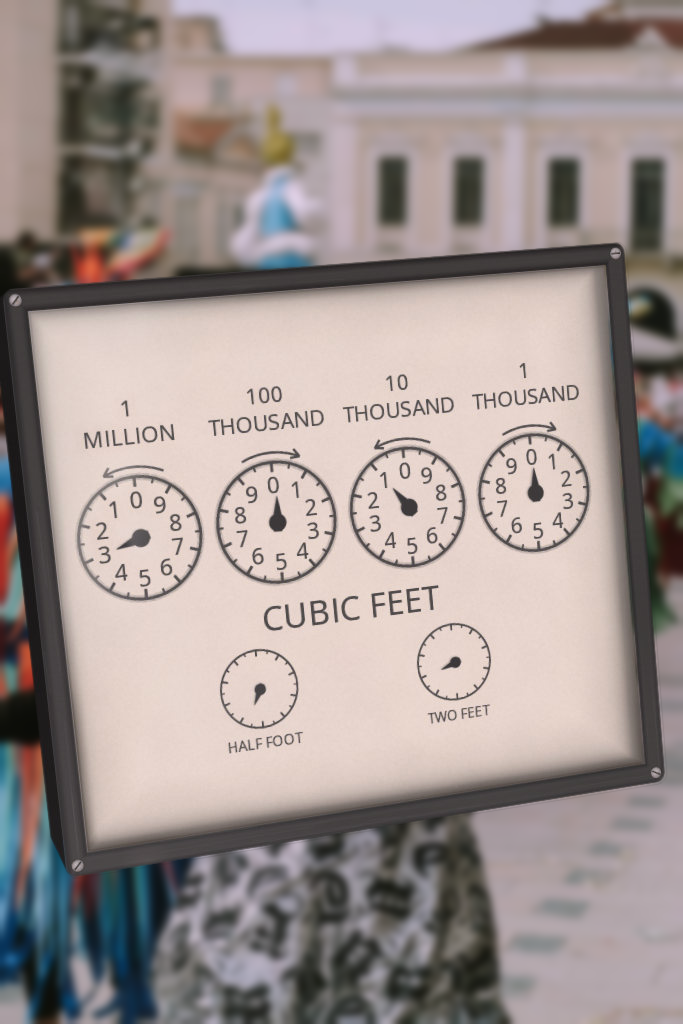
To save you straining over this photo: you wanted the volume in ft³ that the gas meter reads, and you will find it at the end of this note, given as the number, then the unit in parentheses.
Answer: 301000 (ft³)
